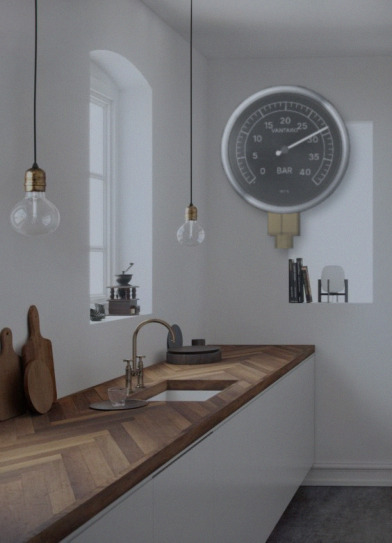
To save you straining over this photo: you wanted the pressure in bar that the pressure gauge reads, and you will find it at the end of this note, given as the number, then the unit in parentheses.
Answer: 29 (bar)
